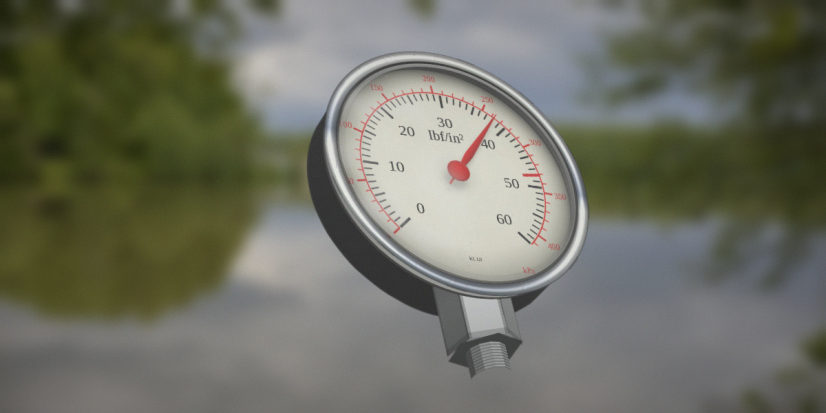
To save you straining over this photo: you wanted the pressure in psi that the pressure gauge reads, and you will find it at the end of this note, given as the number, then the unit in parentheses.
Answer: 38 (psi)
